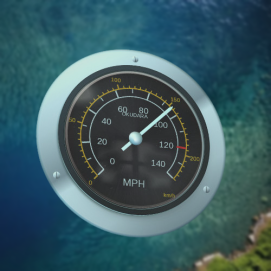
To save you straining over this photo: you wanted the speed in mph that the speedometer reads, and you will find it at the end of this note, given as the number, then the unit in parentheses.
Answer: 95 (mph)
